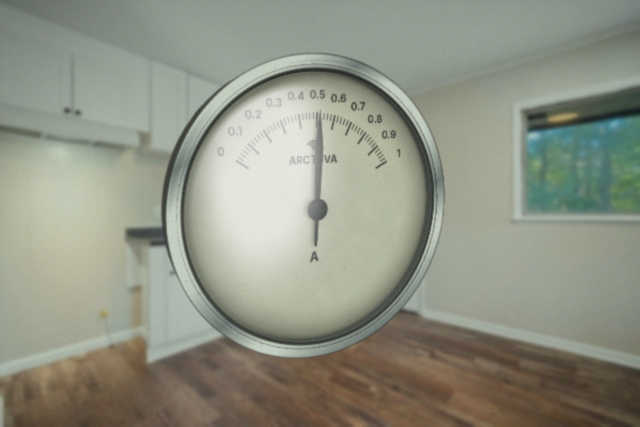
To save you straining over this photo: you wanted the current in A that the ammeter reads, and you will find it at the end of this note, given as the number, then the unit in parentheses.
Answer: 0.5 (A)
